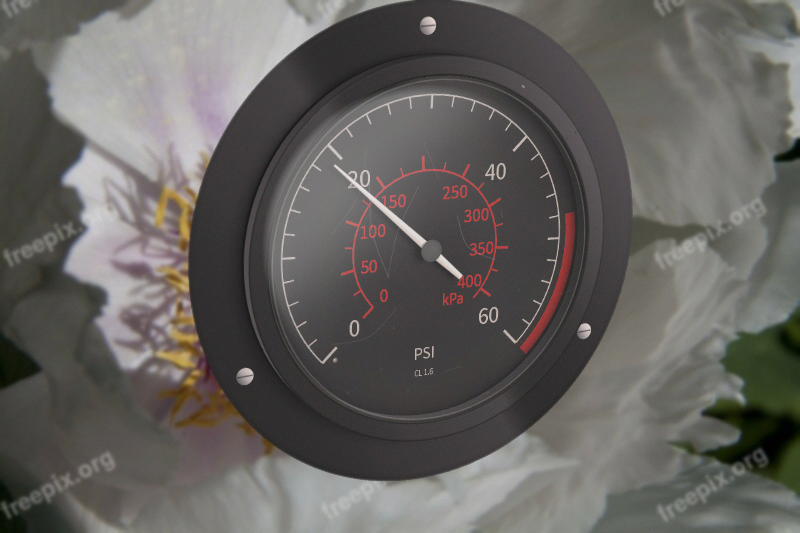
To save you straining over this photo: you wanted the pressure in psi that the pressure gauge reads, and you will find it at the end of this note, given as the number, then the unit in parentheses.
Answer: 19 (psi)
